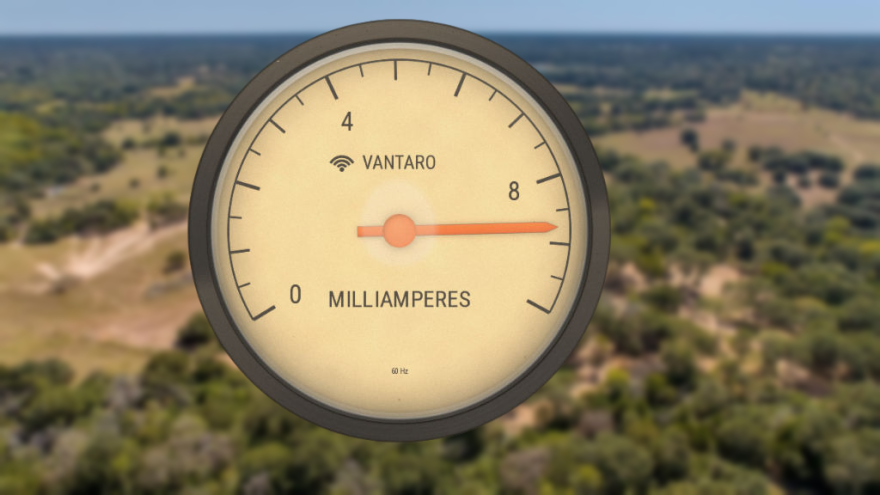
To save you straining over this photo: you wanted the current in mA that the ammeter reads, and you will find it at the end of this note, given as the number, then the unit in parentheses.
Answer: 8.75 (mA)
